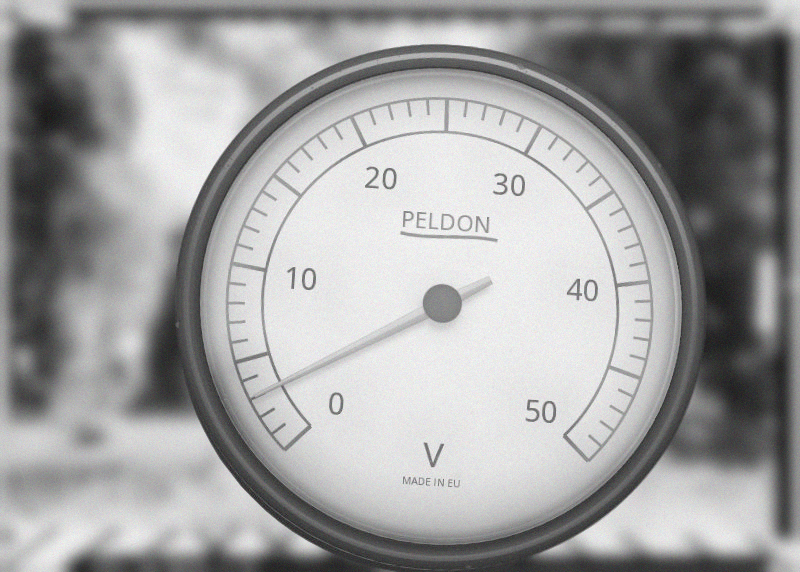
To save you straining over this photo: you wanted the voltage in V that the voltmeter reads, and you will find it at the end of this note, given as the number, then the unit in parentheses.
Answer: 3 (V)
